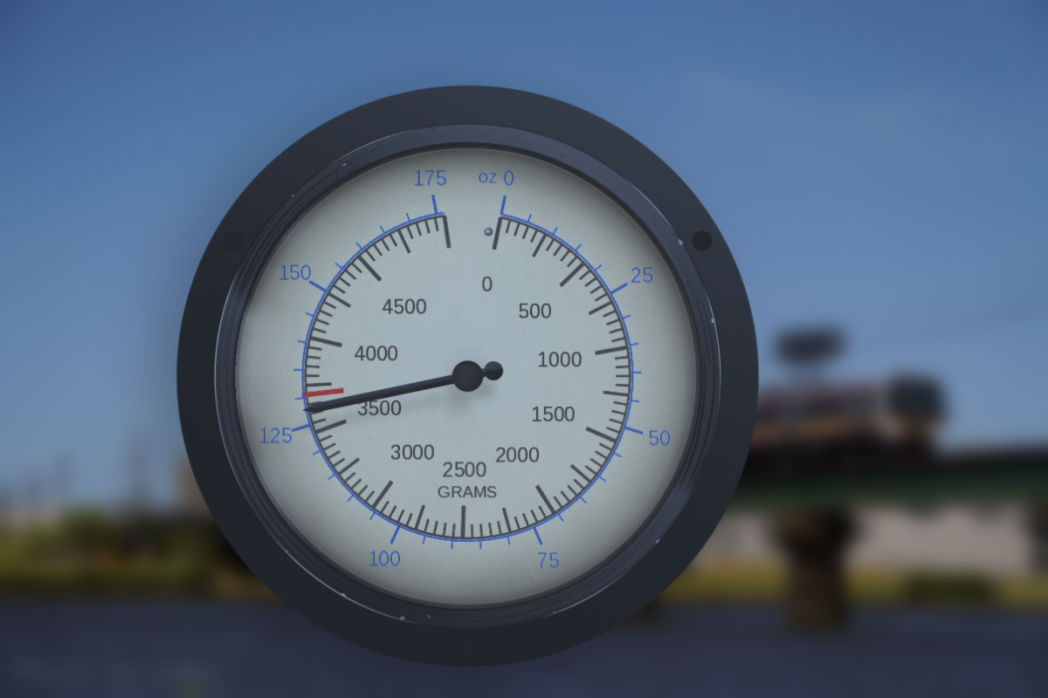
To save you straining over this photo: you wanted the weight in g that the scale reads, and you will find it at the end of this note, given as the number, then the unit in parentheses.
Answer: 3625 (g)
